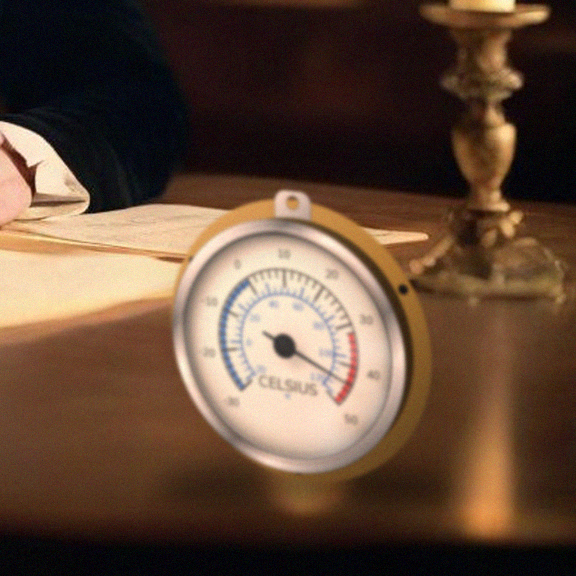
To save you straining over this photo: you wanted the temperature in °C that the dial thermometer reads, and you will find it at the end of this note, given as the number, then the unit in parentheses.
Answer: 44 (°C)
